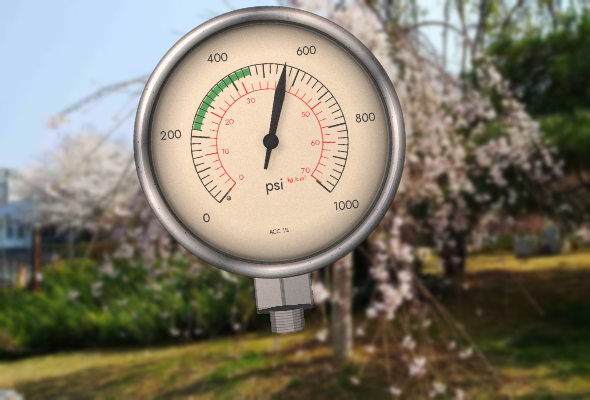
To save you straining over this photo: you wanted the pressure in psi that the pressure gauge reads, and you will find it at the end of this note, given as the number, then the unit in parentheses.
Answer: 560 (psi)
